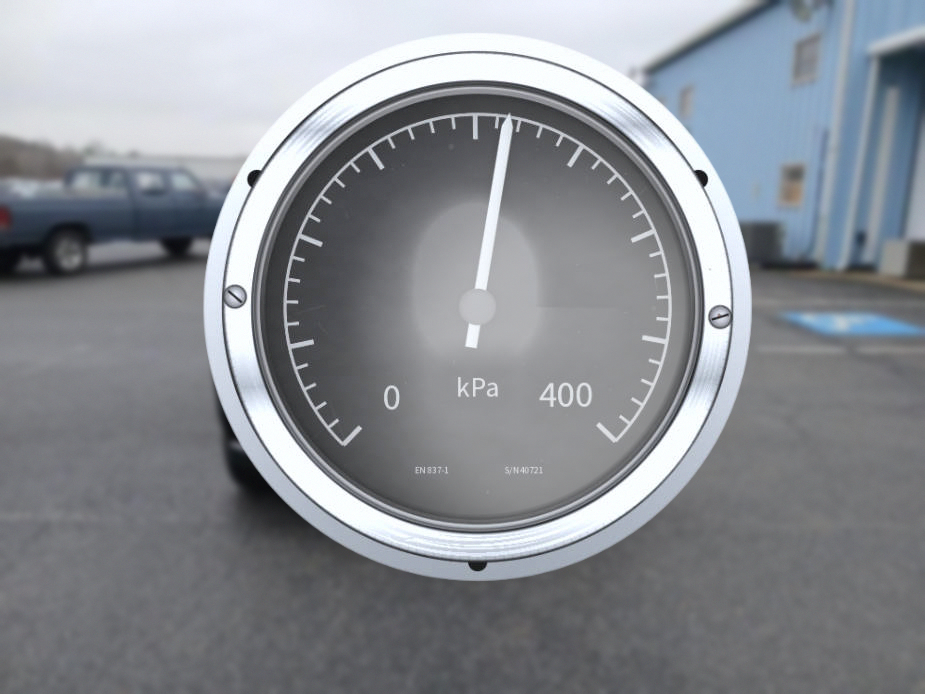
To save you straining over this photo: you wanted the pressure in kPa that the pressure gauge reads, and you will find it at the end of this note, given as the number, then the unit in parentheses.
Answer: 215 (kPa)
